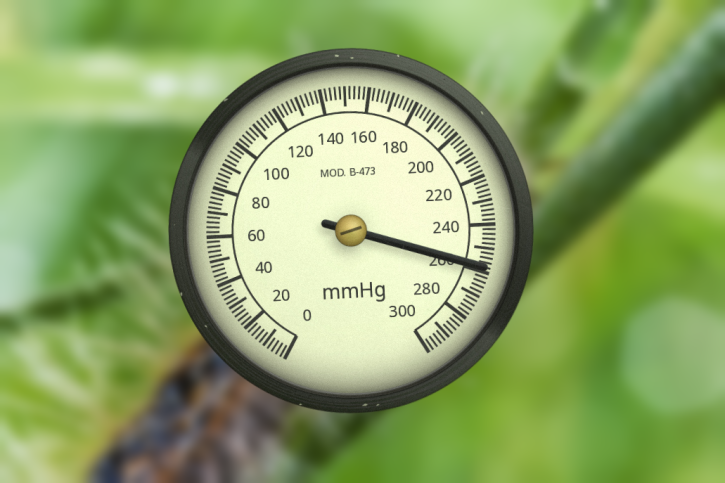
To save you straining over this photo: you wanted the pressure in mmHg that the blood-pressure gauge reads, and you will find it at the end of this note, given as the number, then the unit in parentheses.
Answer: 258 (mmHg)
